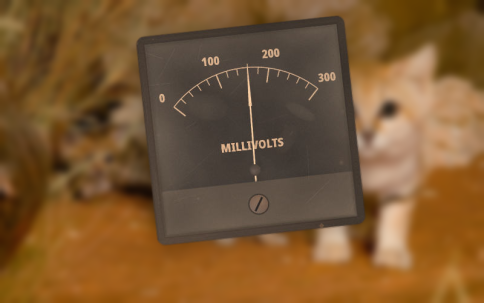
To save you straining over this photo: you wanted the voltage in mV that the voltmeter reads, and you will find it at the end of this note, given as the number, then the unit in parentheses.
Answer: 160 (mV)
